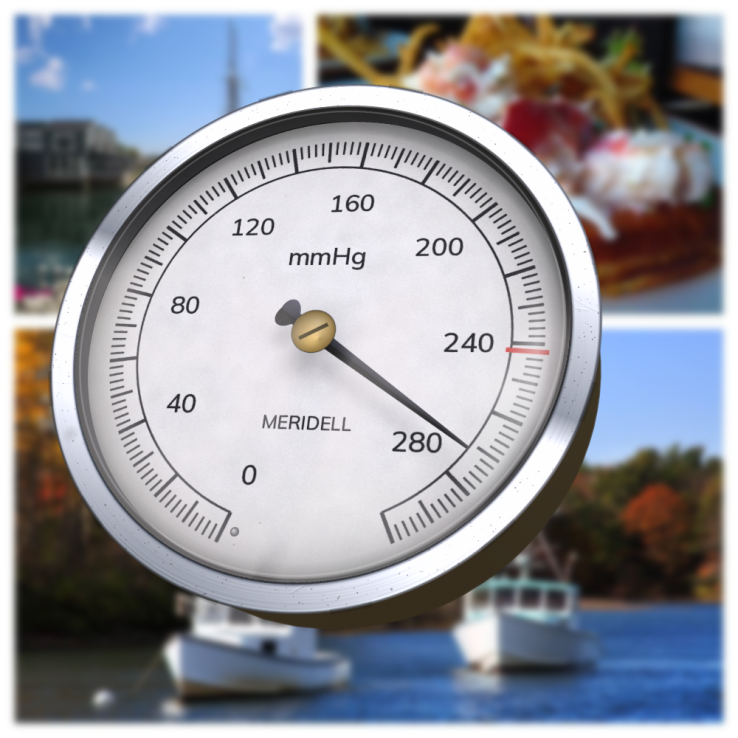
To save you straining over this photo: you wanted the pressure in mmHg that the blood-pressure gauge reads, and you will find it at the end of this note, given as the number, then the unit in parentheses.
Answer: 272 (mmHg)
